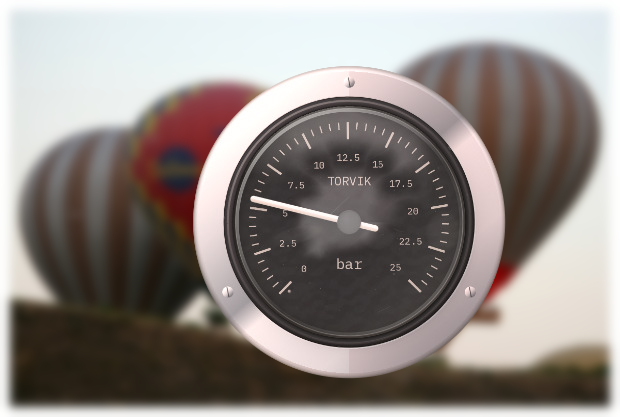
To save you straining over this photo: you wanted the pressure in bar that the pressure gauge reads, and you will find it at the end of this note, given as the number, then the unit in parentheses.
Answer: 5.5 (bar)
